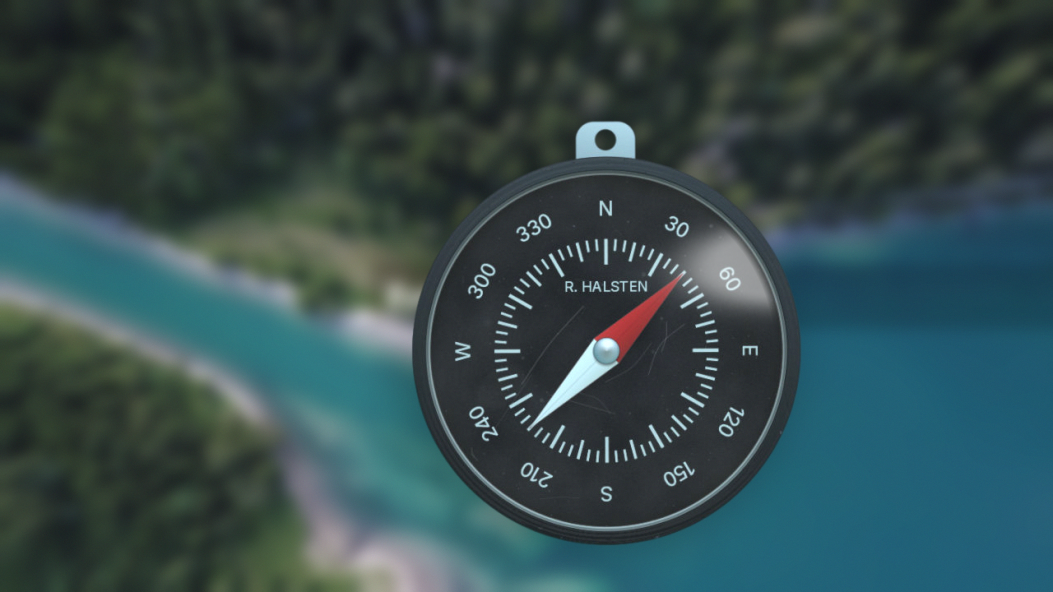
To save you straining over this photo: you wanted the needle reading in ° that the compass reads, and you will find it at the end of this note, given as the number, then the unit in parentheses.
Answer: 45 (°)
